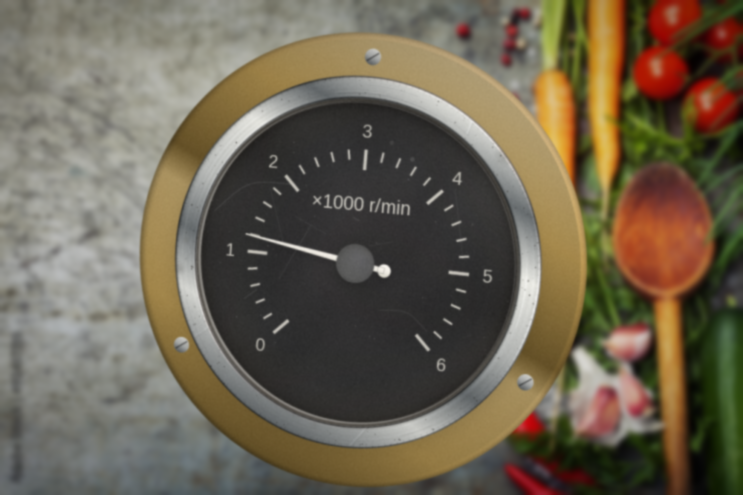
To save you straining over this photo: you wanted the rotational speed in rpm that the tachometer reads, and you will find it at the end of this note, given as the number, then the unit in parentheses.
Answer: 1200 (rpm)
